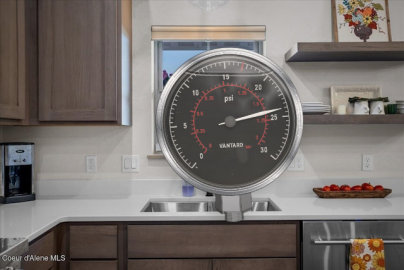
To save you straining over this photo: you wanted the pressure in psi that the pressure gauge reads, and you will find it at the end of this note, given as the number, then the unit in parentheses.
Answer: 24 (psi)
